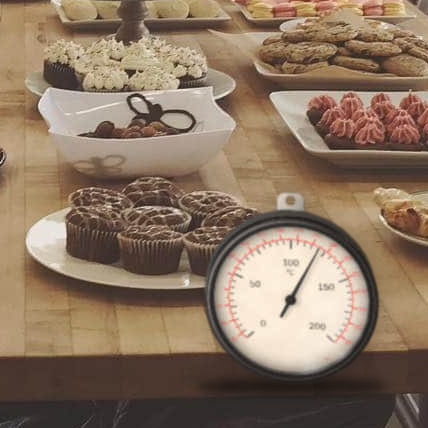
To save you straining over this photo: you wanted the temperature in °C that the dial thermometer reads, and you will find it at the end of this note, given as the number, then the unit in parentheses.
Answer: 120 (°C)
